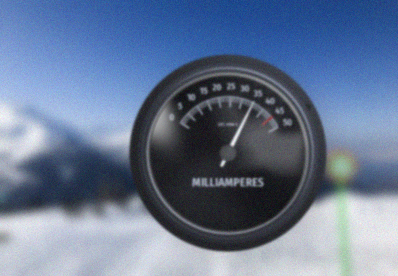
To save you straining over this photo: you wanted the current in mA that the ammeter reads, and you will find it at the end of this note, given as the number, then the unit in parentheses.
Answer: 35 (mA)
